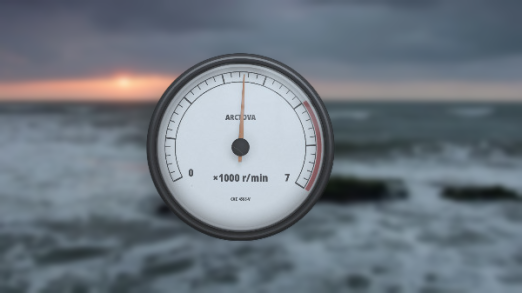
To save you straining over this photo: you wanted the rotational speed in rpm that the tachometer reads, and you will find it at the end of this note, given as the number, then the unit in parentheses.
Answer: 3500 (rpm)
